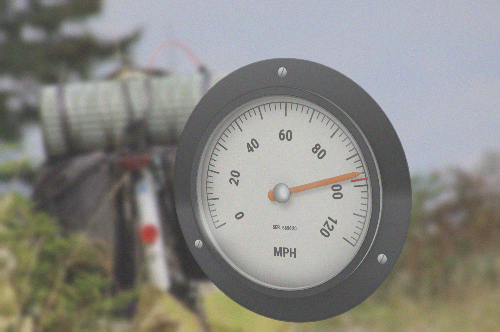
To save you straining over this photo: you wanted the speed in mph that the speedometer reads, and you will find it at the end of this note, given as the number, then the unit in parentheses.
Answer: 96 (mph)
